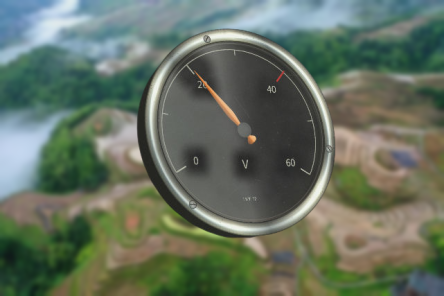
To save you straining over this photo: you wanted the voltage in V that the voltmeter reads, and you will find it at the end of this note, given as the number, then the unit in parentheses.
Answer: 20 (V)
